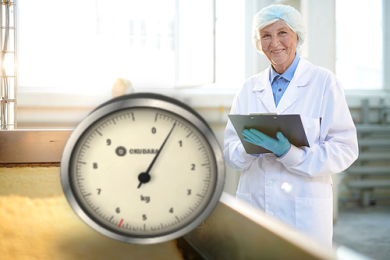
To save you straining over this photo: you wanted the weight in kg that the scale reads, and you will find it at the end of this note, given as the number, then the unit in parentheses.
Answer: 0.5 (kg)
